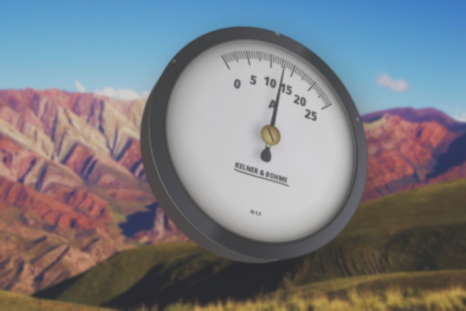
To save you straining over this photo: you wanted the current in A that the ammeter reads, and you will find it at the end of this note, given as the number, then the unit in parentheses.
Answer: 12.5 (A)
